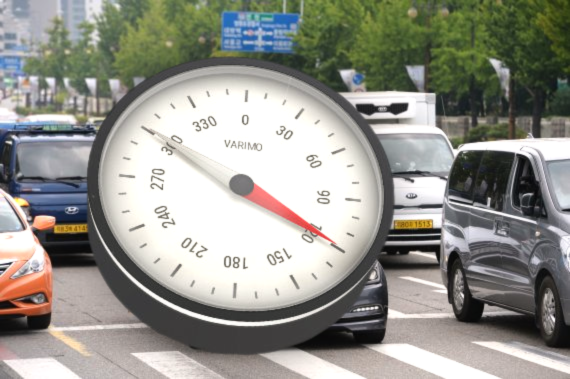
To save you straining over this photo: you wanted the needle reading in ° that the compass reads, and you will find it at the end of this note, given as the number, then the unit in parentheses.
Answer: 120 (°)
